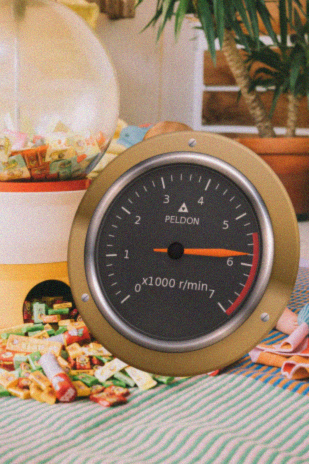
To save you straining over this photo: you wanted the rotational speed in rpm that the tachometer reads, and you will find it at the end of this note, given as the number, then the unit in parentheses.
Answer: 5800 (rpm)
